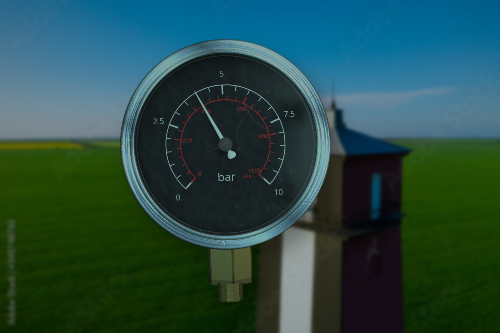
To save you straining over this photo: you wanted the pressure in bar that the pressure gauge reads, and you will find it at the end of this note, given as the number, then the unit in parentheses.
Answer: 4 (bar)
